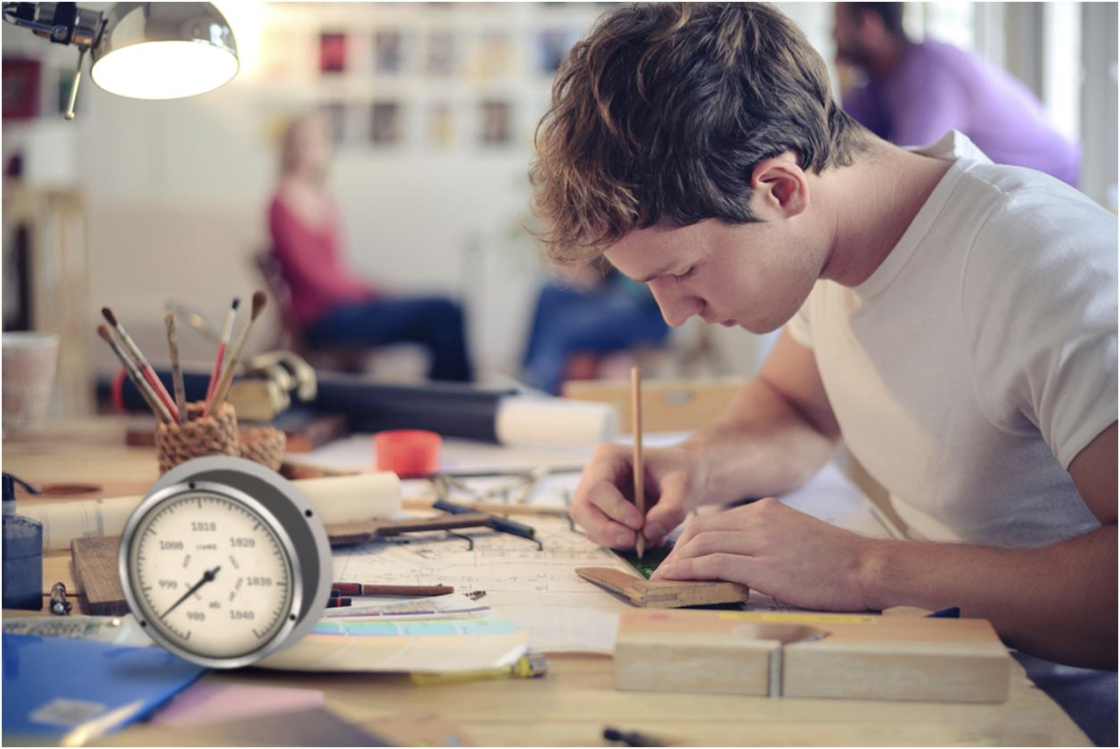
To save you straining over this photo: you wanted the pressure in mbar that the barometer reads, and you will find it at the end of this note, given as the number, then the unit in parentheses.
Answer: 985 (mbar)
